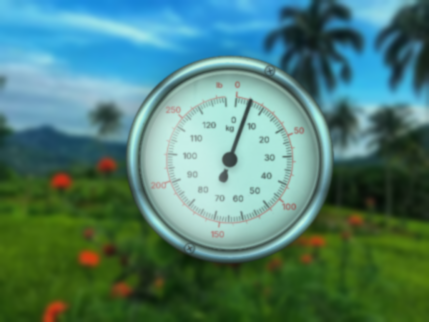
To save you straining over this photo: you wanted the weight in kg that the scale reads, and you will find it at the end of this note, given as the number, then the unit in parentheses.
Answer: 5 (kg)
